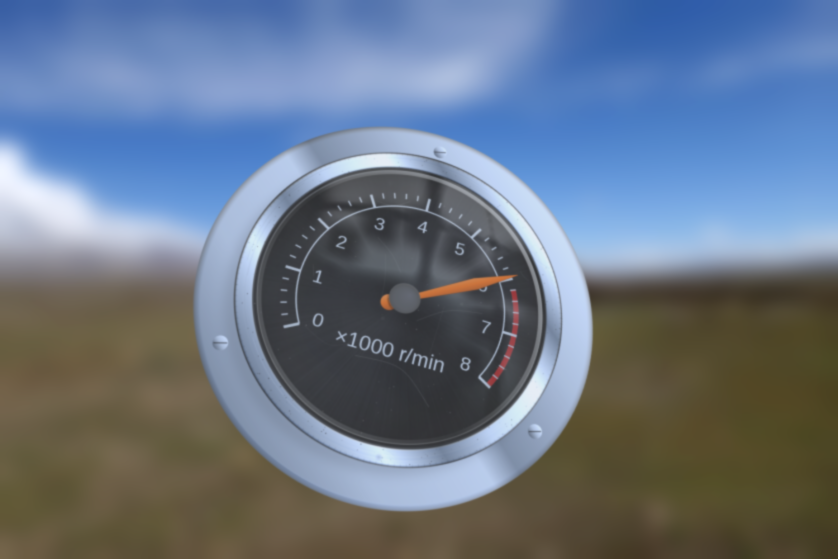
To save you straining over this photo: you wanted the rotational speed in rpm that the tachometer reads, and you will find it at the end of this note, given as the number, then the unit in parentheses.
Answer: 6000 (rpm)
